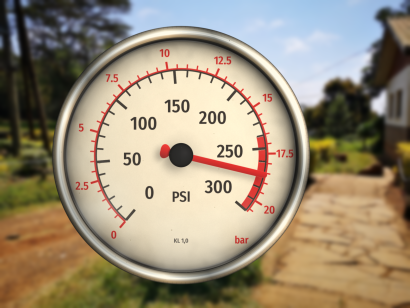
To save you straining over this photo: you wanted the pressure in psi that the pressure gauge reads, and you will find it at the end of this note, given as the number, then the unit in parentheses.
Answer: 270 (psi)
